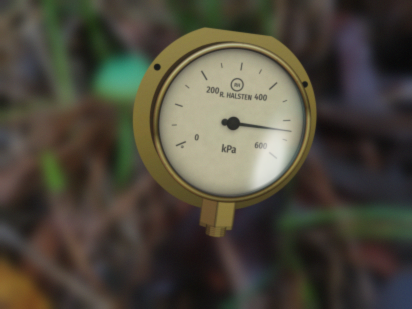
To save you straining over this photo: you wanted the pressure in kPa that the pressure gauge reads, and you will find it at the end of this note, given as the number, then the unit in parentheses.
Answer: 525 (kPa)
